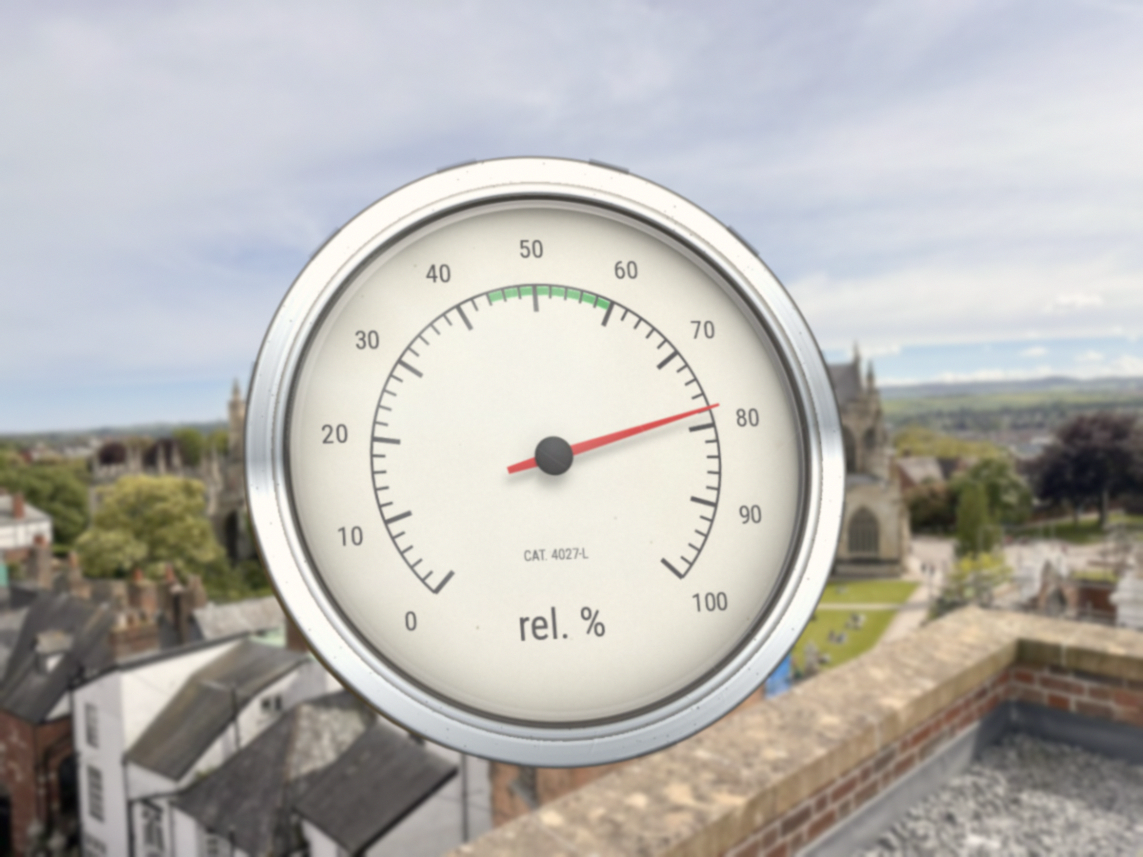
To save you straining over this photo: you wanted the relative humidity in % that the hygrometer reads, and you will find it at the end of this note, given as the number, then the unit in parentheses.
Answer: 78 (%)
